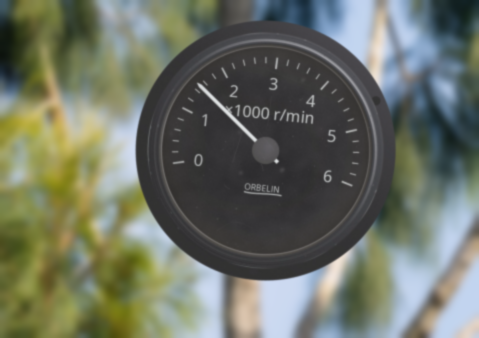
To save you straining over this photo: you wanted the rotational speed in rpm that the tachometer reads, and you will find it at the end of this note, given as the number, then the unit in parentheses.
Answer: 1500 (rpm)
